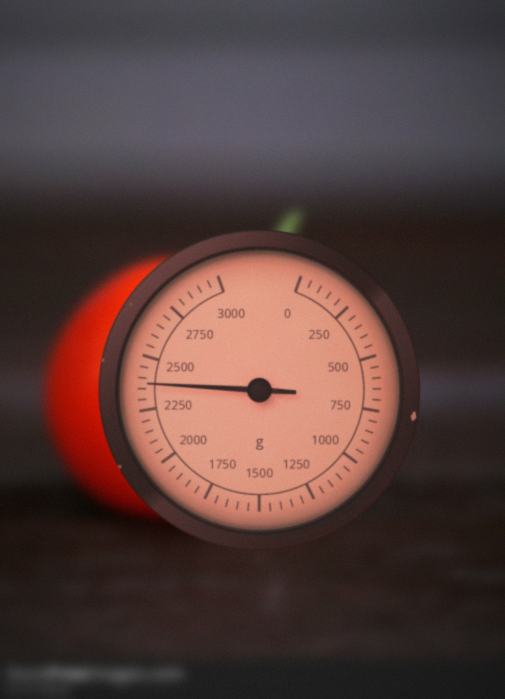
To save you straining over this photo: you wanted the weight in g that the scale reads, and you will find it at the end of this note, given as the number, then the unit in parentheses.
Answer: 2375 (g)
